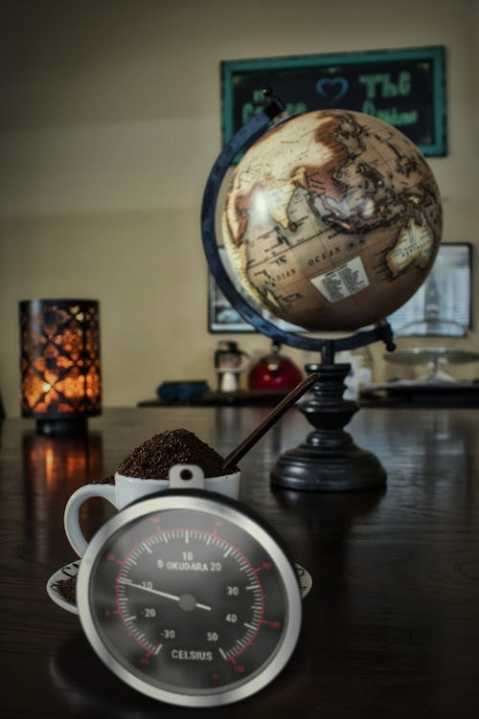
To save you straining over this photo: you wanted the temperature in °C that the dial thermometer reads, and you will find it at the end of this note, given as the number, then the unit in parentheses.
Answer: -10 (°C)
